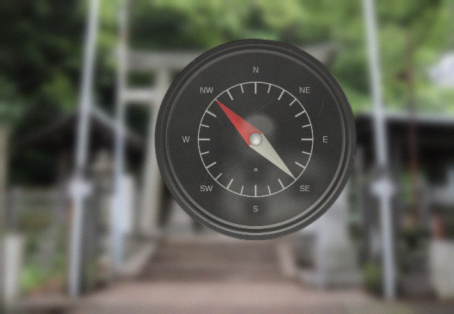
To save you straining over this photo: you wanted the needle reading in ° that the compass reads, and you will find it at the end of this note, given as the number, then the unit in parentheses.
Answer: 315 (°)
